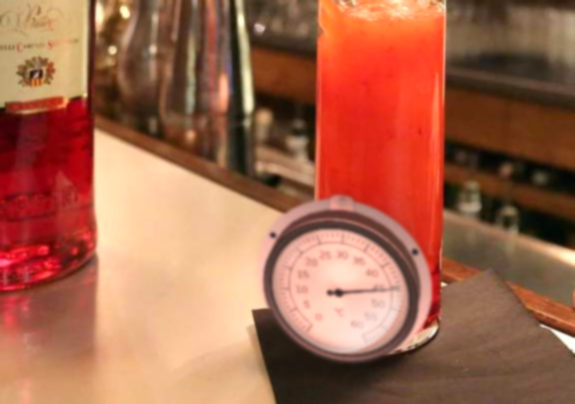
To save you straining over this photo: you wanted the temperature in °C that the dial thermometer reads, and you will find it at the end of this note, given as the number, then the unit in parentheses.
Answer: 45 (°C)
